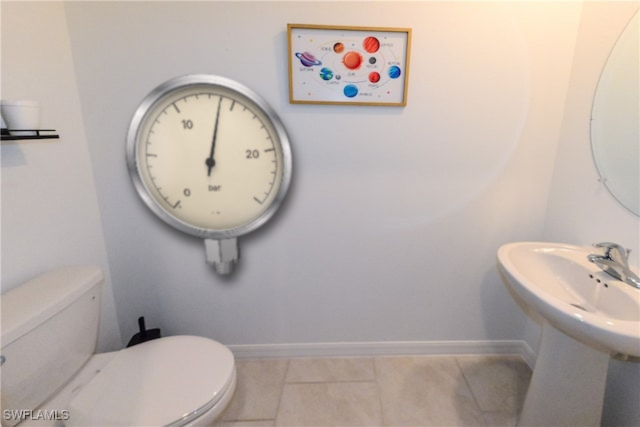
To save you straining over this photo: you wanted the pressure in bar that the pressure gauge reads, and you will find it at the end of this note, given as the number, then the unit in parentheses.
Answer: 14 (bar)
